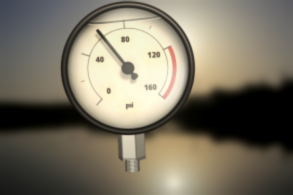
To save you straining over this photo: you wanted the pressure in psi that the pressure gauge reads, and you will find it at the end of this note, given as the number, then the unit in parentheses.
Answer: 60 (psi)
